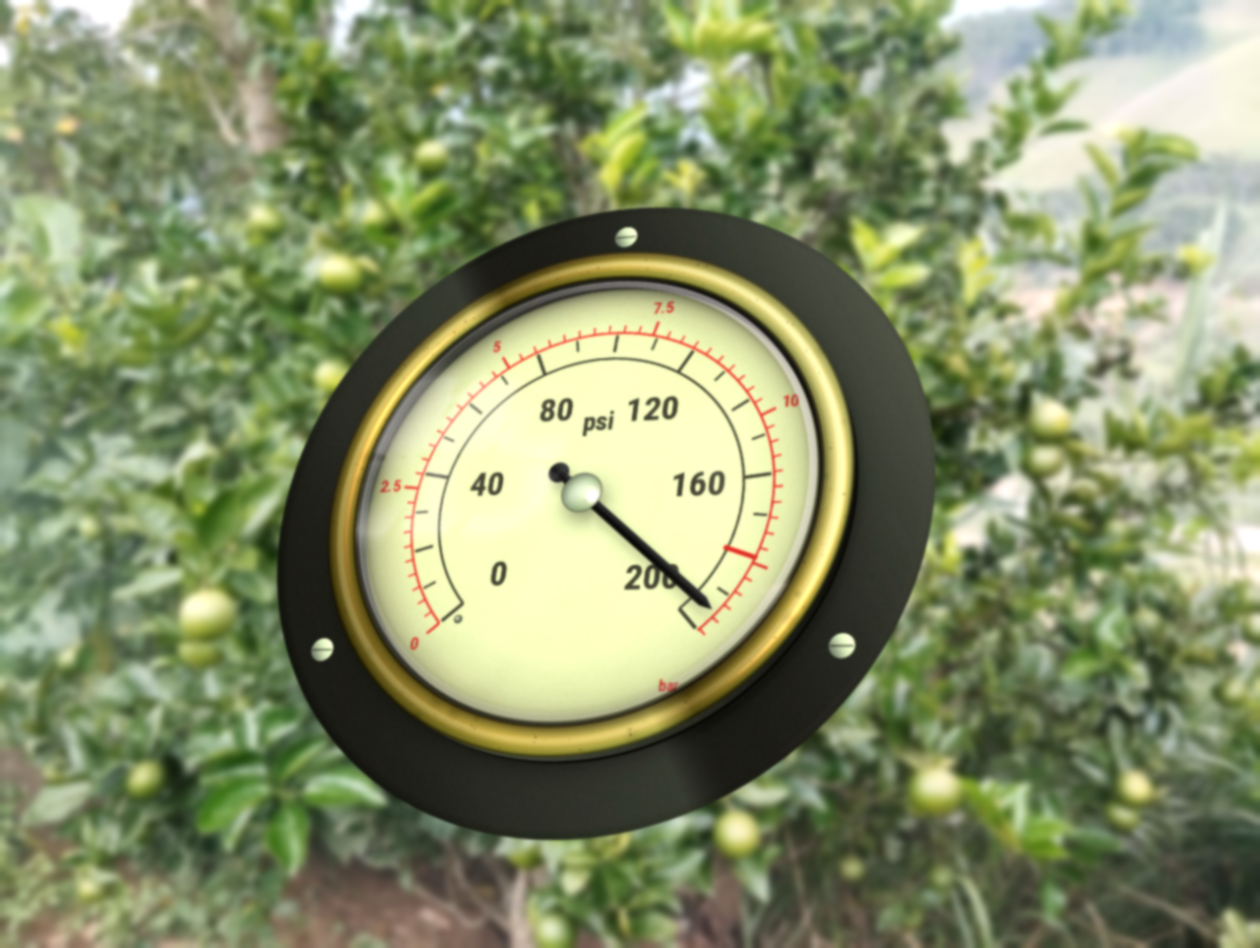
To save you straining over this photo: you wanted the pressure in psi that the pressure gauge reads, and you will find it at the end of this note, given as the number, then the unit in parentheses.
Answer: 195 (psi)
